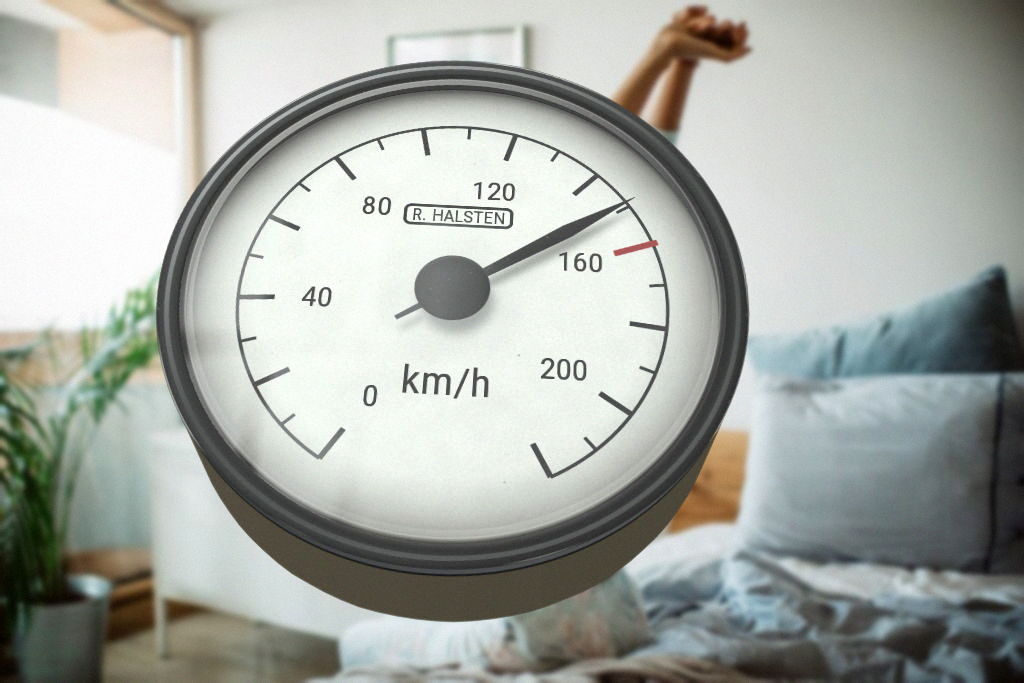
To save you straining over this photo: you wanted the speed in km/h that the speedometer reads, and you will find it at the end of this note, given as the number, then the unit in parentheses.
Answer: 150 (km/h)
